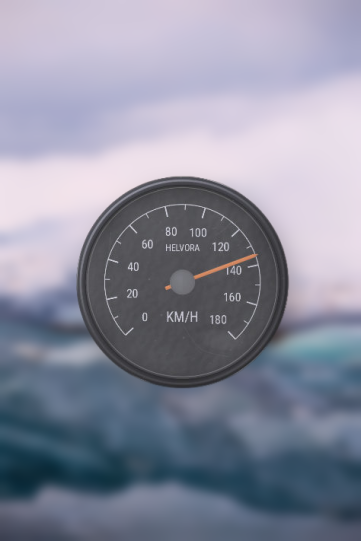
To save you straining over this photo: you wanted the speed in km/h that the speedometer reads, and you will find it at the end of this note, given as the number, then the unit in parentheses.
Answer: 135 (km/h)
